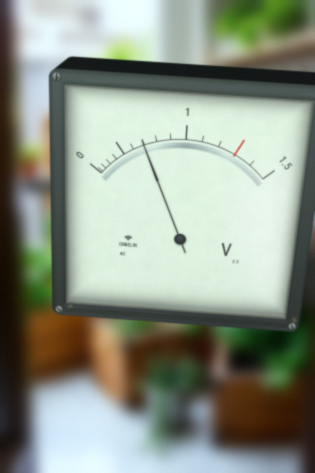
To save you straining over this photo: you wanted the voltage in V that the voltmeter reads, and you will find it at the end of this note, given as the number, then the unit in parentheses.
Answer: 0.7 (V)
